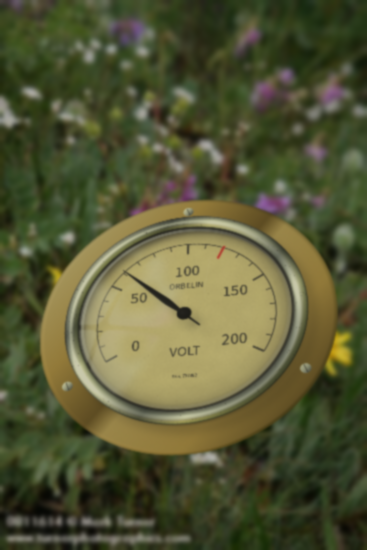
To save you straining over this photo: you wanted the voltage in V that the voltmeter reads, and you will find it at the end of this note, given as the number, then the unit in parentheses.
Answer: 60 (V)
